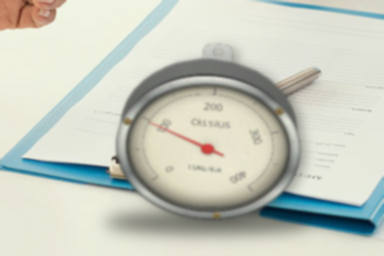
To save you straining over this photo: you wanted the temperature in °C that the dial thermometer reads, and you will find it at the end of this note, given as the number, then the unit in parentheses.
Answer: 100 (°C)
